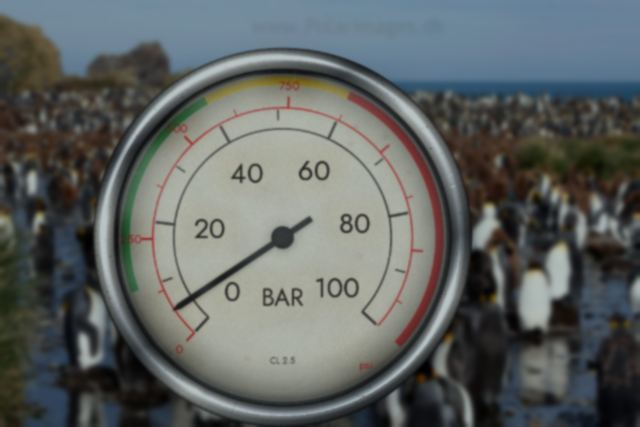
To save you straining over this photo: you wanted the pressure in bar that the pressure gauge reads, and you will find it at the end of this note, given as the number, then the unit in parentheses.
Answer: 5 (bar)
